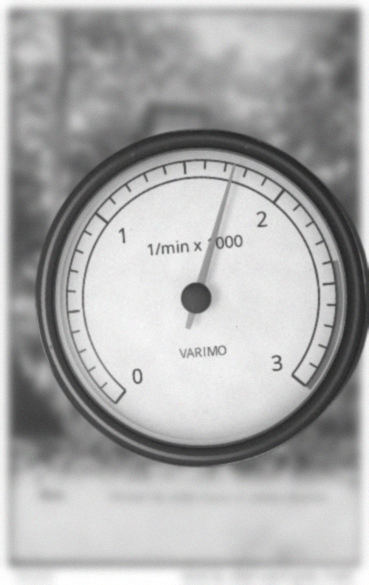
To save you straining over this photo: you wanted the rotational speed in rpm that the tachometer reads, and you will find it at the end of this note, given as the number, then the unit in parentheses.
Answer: 1750 (rpm)
